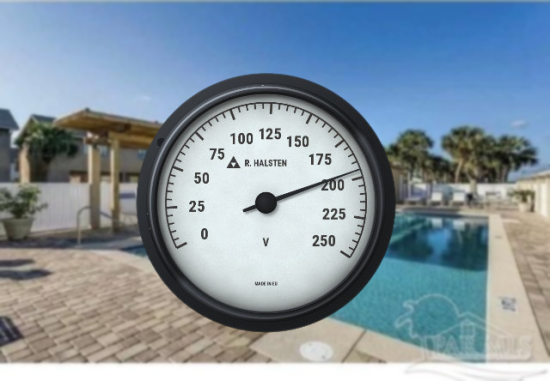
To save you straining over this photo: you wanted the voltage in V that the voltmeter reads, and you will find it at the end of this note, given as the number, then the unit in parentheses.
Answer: 195 (V)
